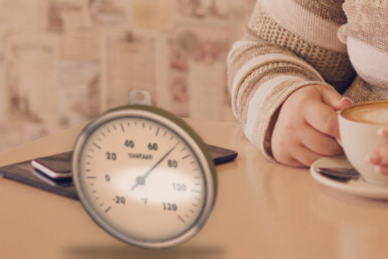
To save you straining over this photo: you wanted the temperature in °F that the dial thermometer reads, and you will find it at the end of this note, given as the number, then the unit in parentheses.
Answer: 72 (°F)
